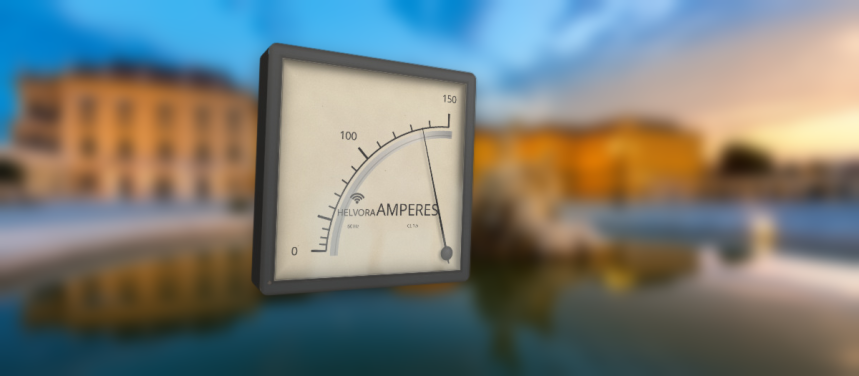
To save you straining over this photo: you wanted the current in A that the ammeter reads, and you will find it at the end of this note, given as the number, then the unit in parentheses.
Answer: 135 (A)
